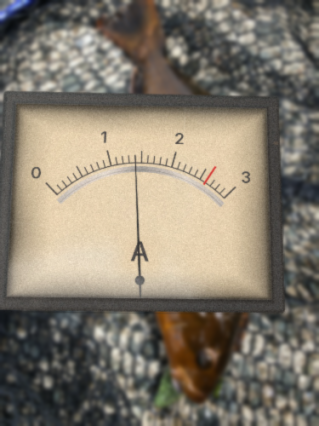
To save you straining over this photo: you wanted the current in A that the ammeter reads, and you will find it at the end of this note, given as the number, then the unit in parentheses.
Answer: 1.4 (A)
